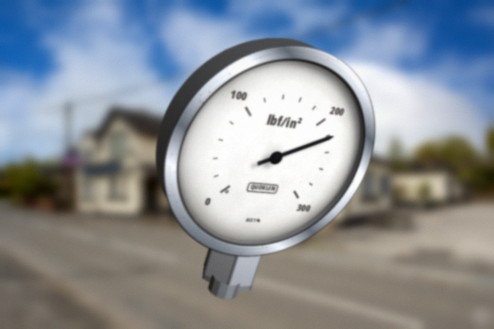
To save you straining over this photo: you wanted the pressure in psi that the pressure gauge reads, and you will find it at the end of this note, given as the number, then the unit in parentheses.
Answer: 220 (psi)
